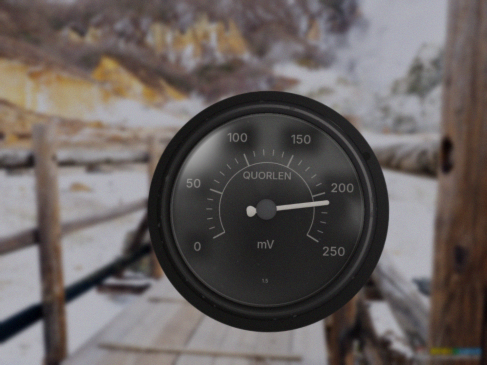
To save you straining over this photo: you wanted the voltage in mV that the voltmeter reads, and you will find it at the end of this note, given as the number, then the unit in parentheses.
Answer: 210 (mV)
